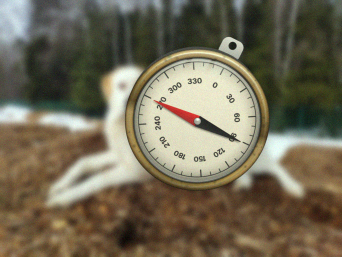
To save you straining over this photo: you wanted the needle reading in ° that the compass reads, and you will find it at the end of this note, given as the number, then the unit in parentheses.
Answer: 270 (°)
